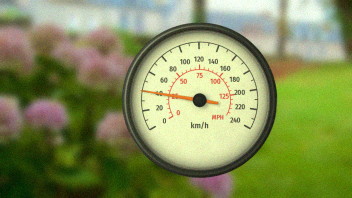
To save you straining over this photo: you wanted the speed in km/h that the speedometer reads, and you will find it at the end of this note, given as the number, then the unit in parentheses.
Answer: 40 (km/h)
